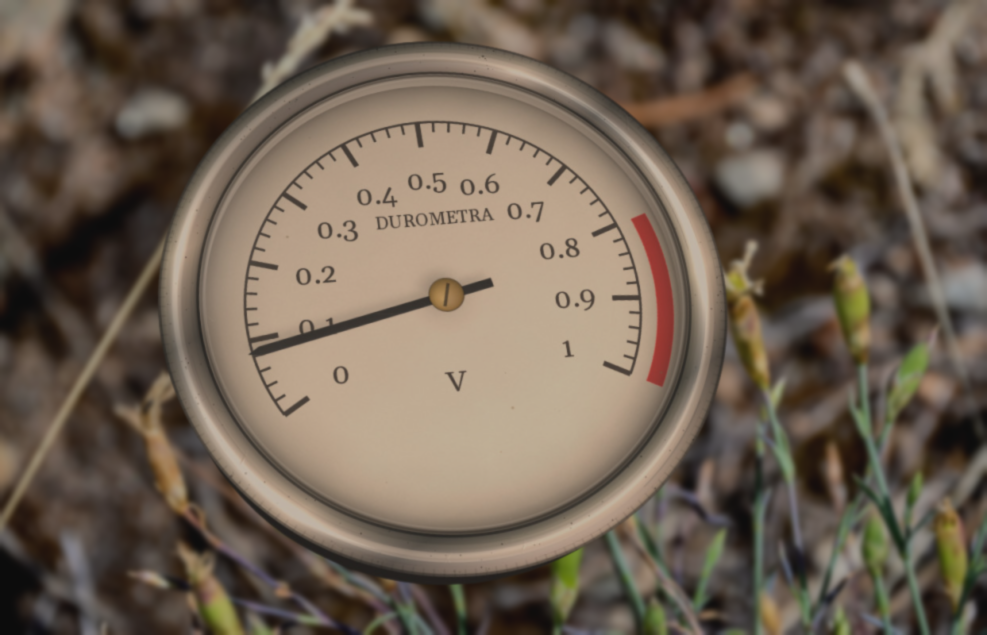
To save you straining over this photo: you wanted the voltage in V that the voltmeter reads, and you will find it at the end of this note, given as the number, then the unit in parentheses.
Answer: 0.08 (V)
